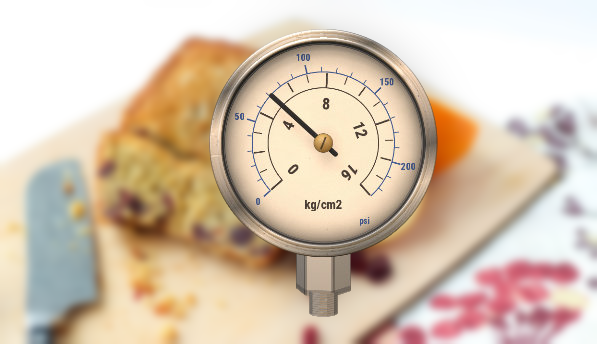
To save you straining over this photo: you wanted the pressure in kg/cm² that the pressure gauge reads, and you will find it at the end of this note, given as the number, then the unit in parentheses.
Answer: 5 (kg/cm²)
